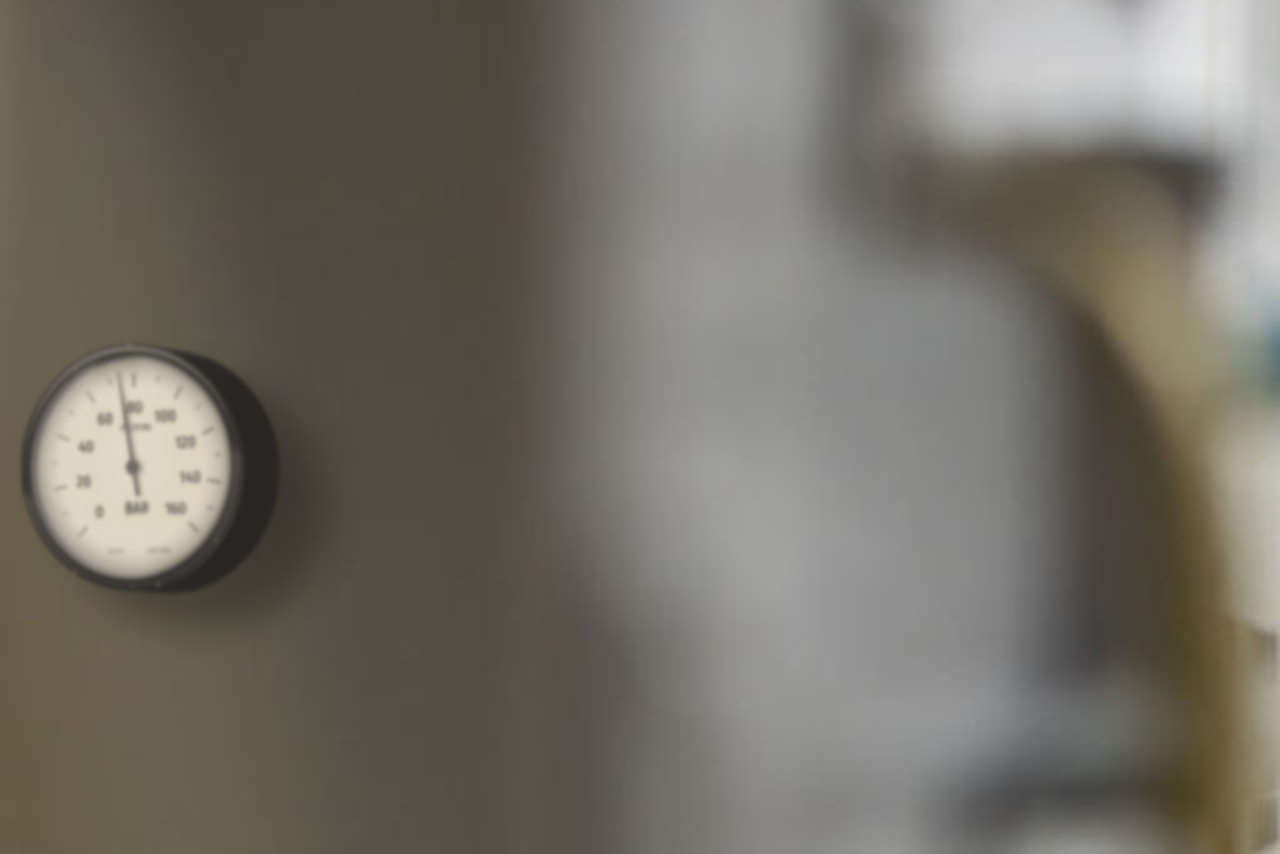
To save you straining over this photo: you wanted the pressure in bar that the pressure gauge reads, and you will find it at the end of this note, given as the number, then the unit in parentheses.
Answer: 75 (bar)
